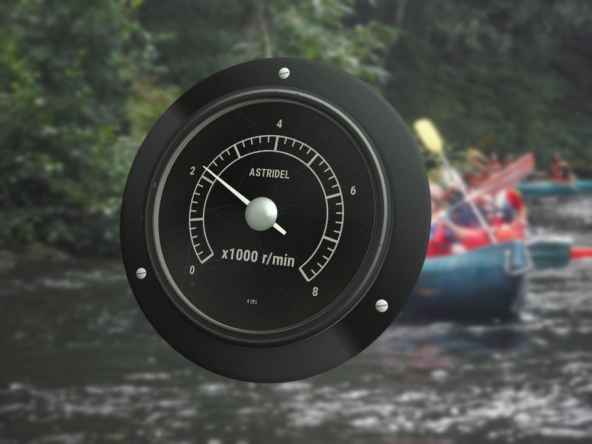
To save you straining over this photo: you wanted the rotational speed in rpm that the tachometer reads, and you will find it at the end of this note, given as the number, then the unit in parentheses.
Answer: 2200 (rpm)
